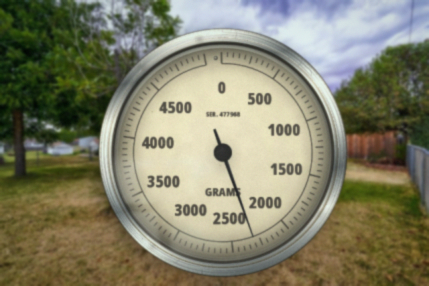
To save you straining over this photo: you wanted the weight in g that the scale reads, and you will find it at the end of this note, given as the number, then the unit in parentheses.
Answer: 2300 (g)
